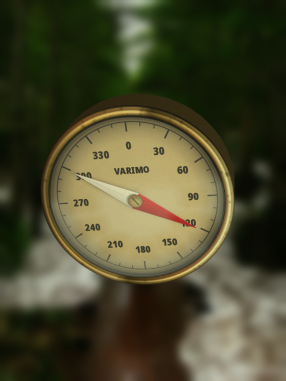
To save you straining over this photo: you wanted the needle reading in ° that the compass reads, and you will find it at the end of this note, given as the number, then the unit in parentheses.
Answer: 120 (°)
